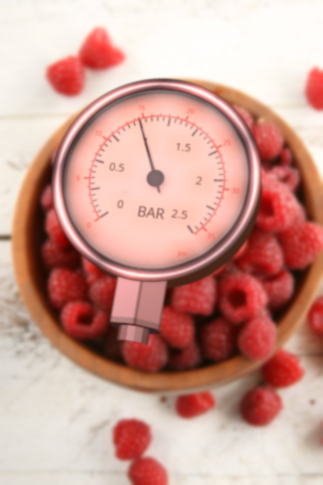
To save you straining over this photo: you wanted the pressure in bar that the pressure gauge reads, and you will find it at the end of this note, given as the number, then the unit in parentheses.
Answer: 1 (bar)
